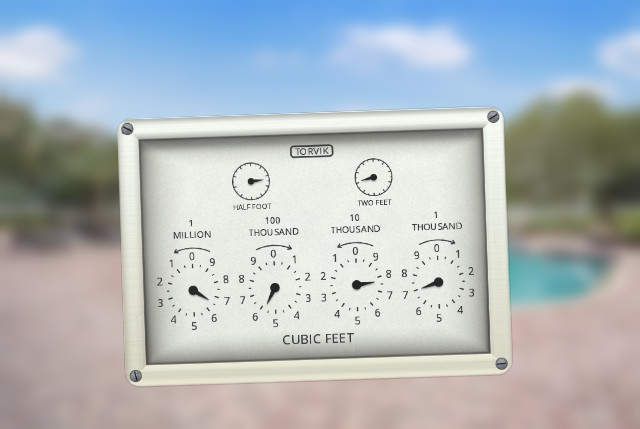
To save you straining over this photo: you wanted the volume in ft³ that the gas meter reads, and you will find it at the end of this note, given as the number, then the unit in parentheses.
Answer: 657700 (ft³)
